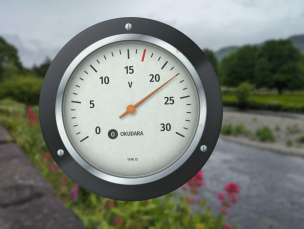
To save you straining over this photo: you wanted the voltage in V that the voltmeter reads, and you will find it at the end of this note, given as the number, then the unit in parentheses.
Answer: 22 (V)
